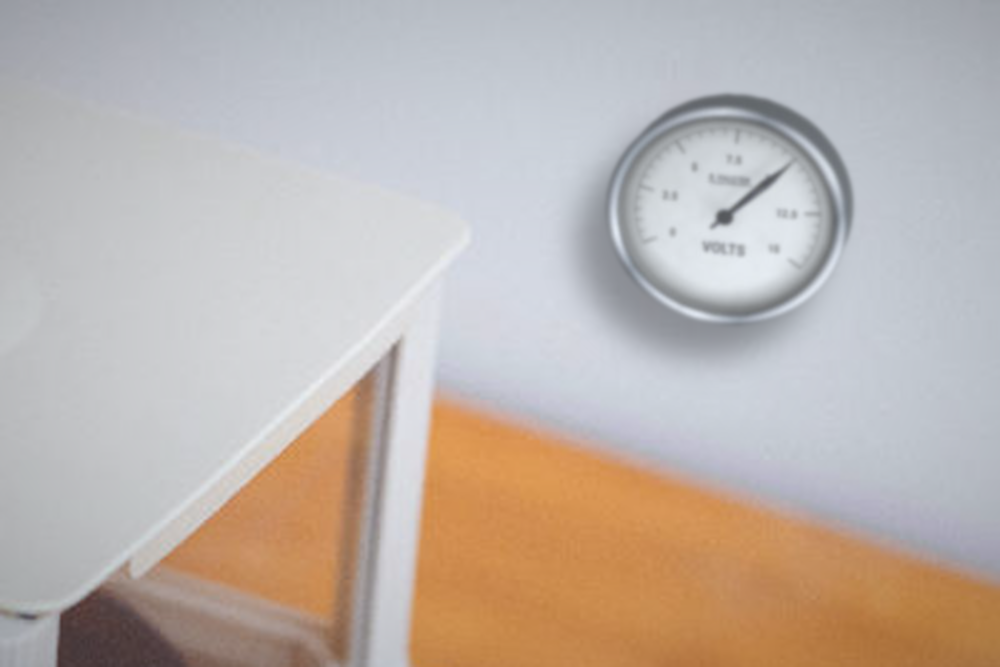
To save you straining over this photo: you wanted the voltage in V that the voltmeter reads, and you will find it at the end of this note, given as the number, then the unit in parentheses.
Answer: 10 (V)
